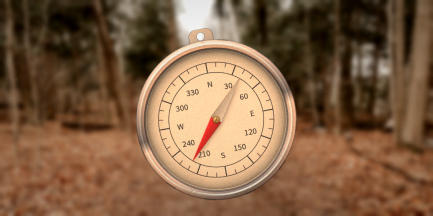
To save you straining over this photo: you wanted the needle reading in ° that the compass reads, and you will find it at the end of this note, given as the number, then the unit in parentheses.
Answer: 220 (°)
